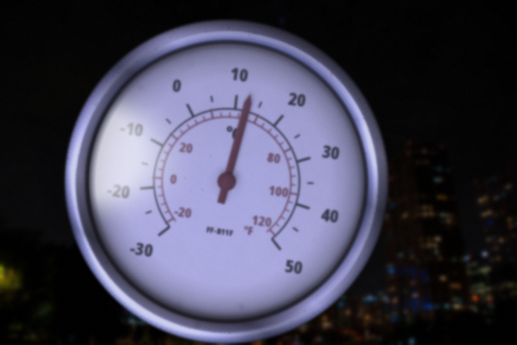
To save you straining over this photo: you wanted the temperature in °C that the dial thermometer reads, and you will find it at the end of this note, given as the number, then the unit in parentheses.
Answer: 12.5 (°C)
